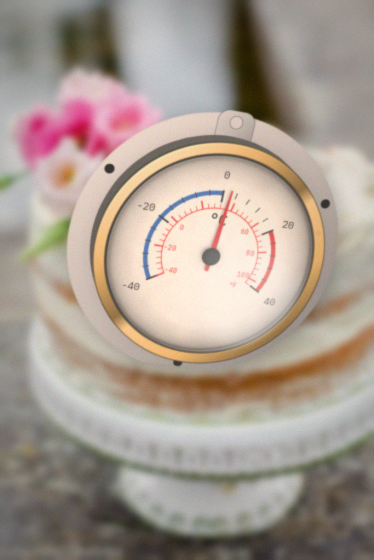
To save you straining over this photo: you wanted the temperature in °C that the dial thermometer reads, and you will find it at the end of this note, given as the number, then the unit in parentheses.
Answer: 2 (°C)
